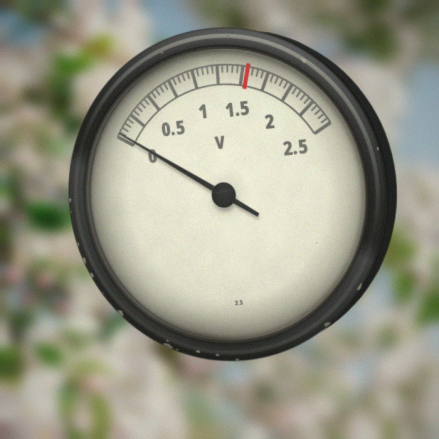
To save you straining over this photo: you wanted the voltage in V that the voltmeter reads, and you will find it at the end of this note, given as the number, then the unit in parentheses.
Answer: 0.05 (V)
